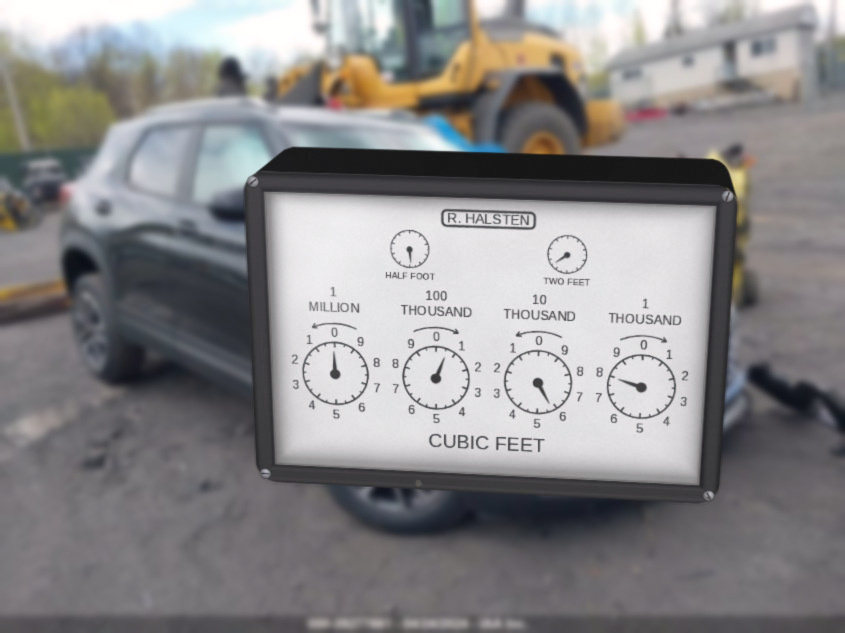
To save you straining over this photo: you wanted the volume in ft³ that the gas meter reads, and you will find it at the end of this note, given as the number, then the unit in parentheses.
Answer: 5800 (ft³)
